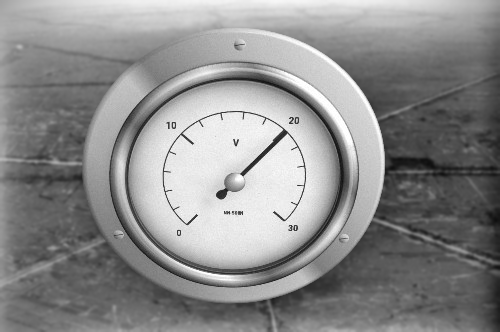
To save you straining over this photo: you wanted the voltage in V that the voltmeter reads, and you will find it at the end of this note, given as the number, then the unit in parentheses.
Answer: 20 (V)
